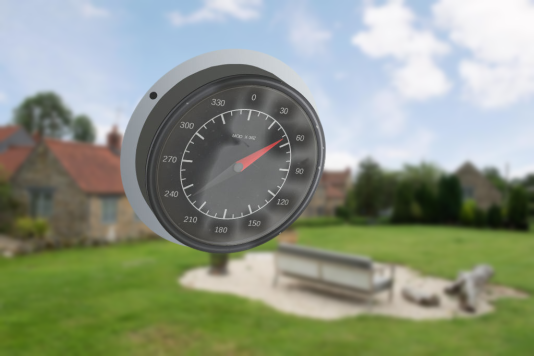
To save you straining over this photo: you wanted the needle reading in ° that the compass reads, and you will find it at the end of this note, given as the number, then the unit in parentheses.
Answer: 50 (°)
